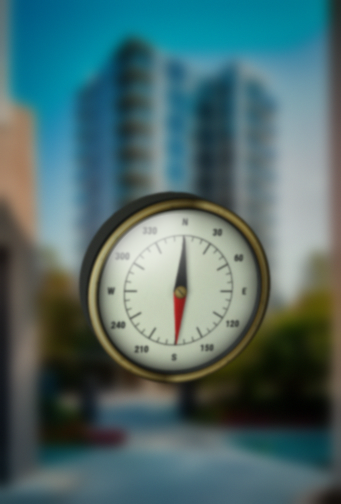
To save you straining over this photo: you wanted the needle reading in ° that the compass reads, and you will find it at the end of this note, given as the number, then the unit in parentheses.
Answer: 180 (°)
